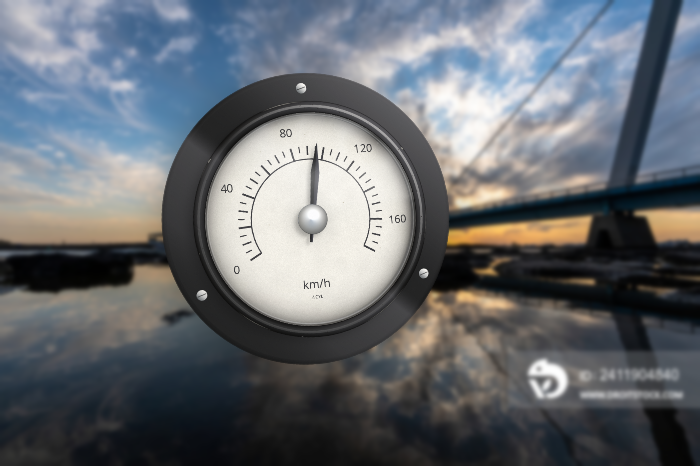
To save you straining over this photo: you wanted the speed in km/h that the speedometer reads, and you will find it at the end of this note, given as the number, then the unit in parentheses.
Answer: 95 (km/h)
